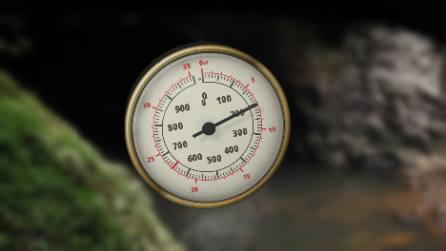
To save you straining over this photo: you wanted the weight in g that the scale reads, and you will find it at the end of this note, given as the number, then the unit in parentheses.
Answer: 200 (g)
